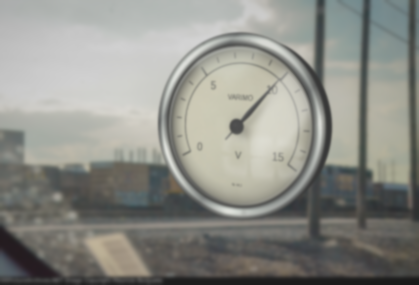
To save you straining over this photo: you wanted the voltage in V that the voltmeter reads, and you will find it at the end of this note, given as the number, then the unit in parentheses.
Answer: 10 (V)
